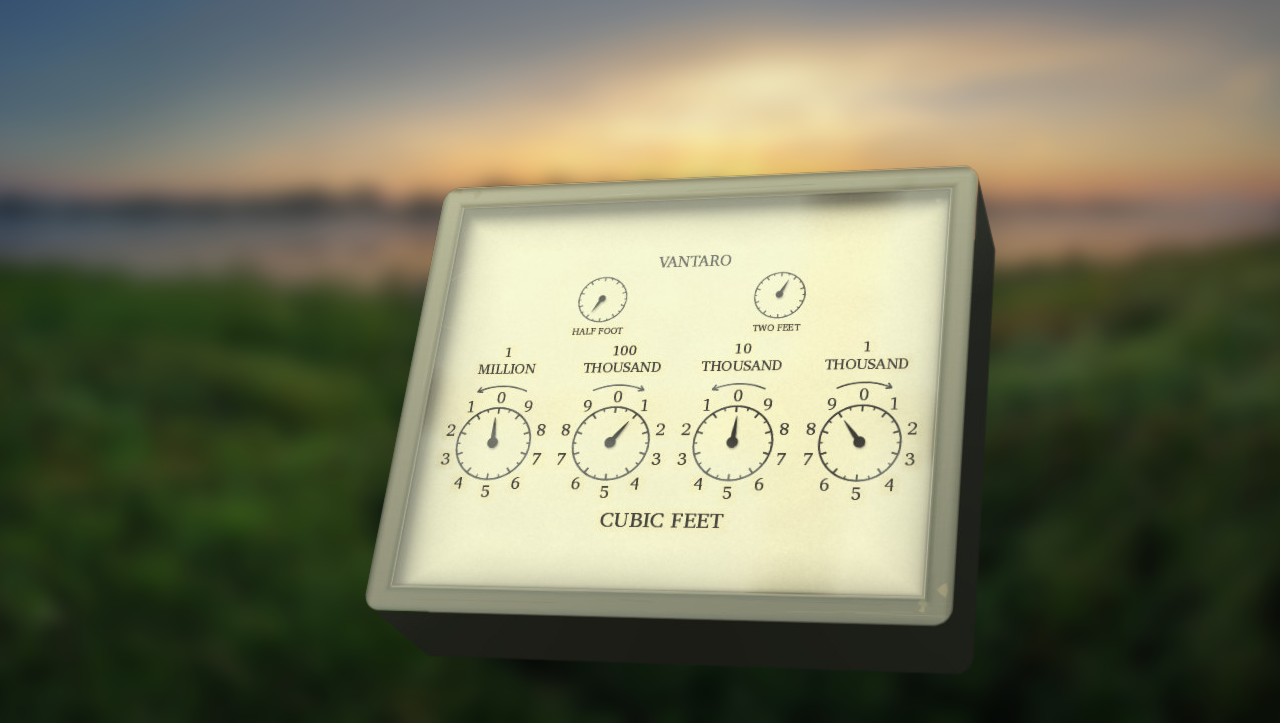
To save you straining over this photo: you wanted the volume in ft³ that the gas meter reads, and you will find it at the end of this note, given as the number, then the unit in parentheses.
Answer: 9900 (ft³)
